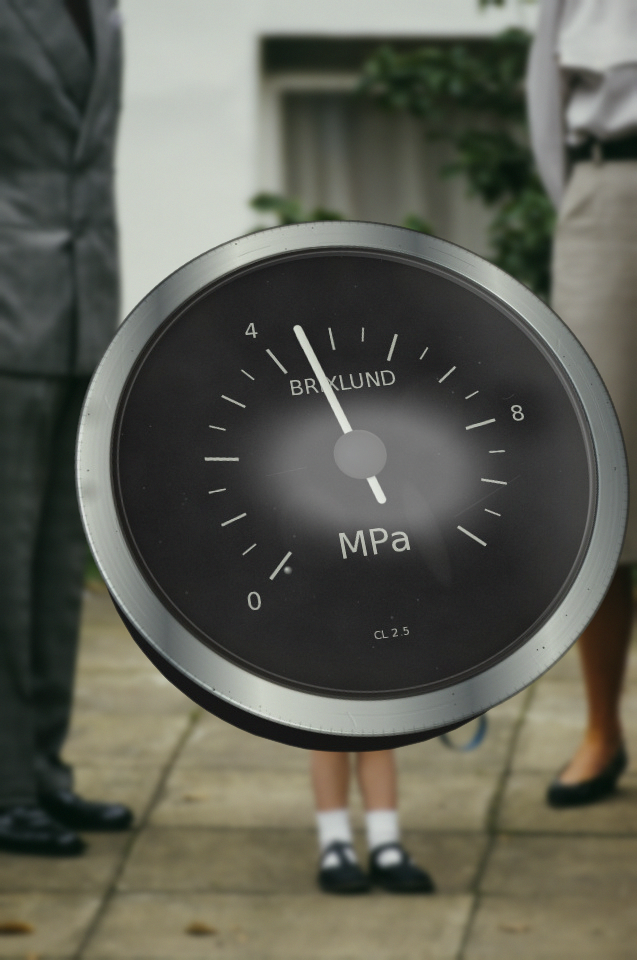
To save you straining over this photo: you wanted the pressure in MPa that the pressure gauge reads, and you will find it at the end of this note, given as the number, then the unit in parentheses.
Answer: 4.5 (MPa)
